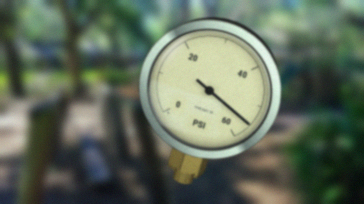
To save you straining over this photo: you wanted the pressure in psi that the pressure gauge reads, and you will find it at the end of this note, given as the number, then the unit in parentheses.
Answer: 55 (psi)
